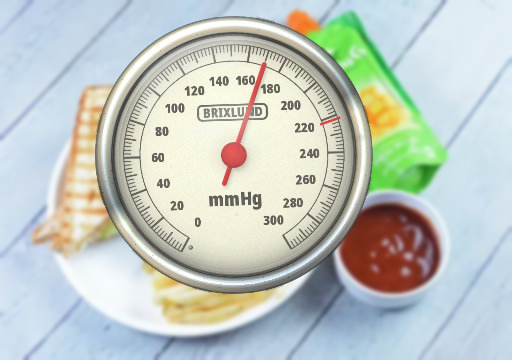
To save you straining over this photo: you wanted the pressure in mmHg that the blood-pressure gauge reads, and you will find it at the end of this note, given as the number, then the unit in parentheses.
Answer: 170 (mmHg)
